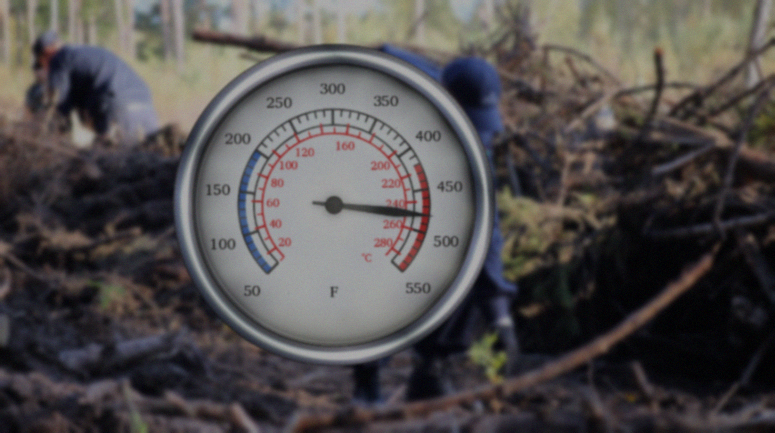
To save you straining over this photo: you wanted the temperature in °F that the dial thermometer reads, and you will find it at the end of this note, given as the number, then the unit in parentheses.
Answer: 480 (°F)
